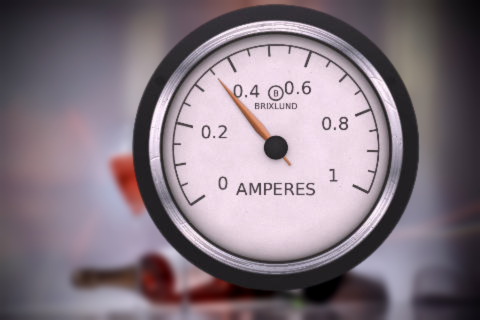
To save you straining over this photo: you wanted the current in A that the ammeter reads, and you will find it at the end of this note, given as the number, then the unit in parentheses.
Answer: 0.35 (A)
